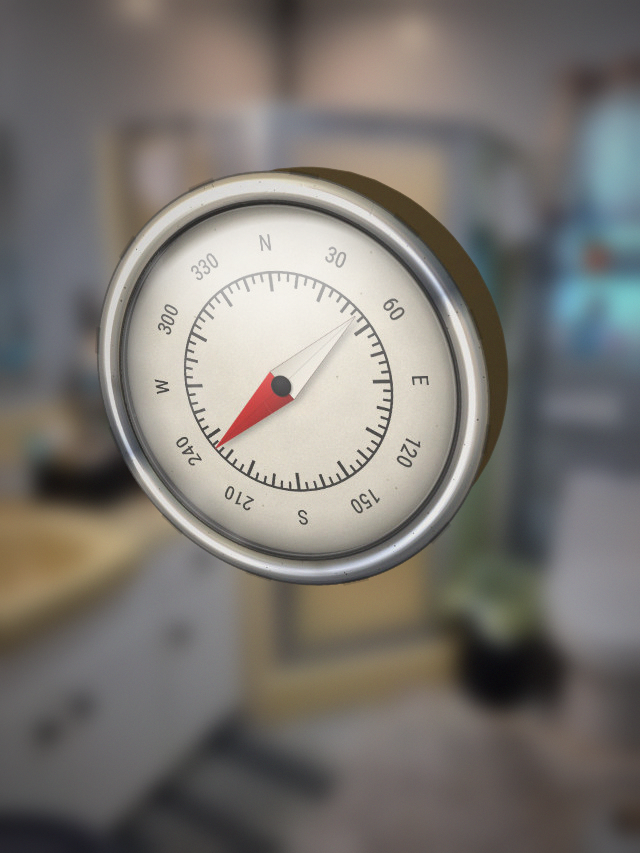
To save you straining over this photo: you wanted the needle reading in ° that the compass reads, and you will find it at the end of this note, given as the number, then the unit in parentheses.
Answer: 232.5 (°)
